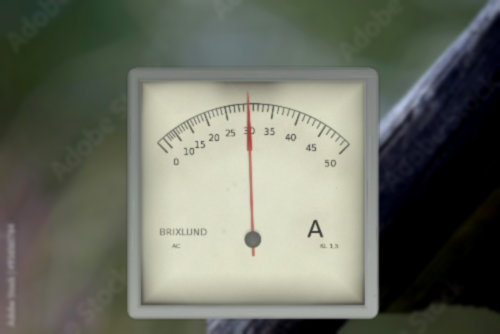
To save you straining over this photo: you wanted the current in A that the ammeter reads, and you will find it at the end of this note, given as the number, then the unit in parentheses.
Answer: 30 (A)
